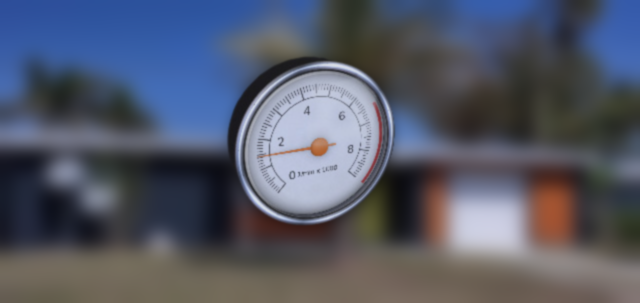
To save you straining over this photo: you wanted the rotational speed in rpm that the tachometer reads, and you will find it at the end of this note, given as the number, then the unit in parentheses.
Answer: 1500 (rpm)
